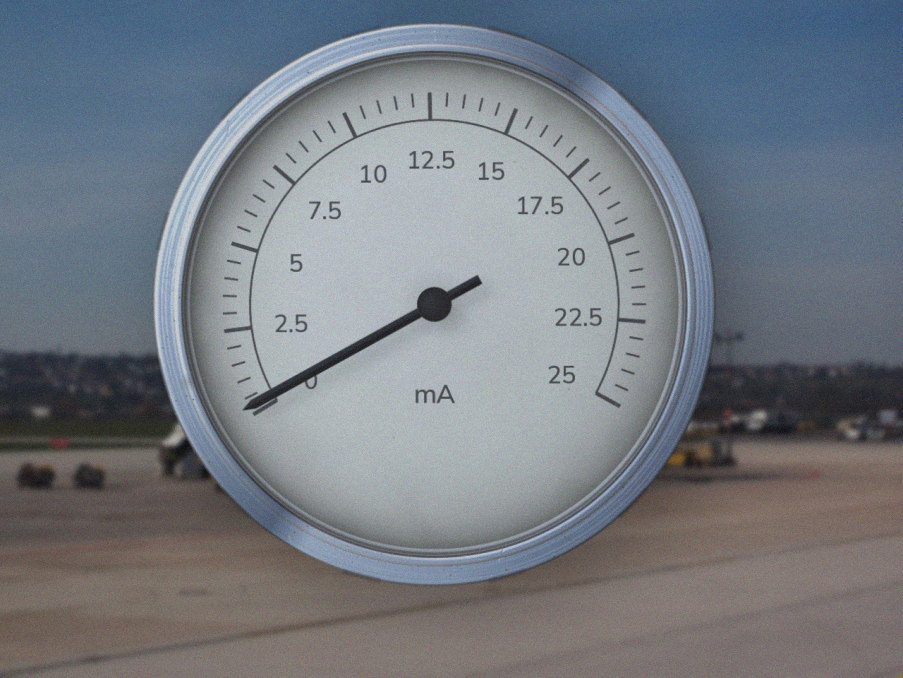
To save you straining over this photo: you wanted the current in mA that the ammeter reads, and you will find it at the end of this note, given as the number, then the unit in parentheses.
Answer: 0.25 (mA)
